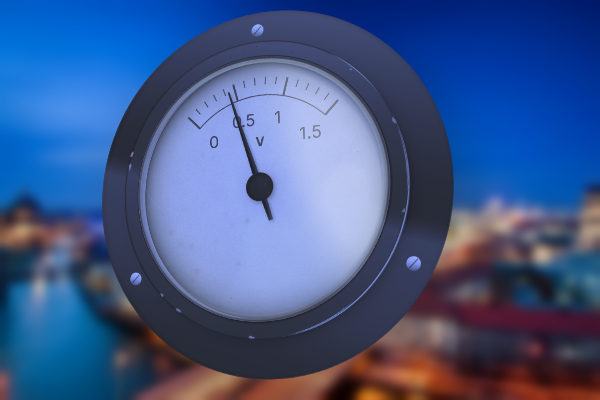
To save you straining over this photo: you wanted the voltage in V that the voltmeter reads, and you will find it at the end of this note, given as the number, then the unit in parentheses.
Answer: 0.45 (V)
